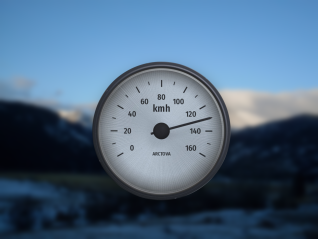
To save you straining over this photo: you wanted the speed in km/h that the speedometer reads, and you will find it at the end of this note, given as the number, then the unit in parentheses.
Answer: 130 (km/h)
